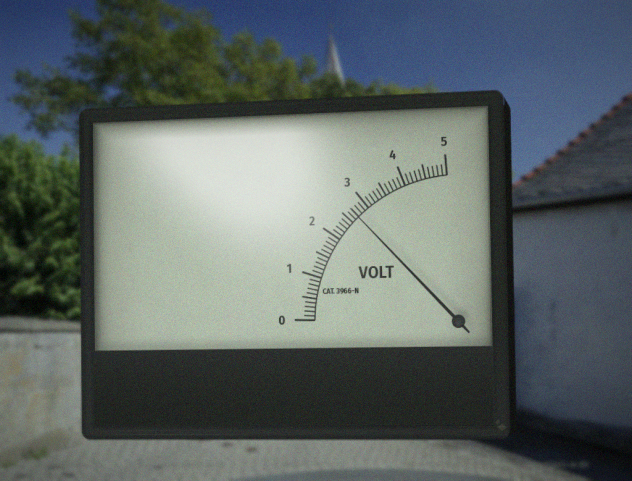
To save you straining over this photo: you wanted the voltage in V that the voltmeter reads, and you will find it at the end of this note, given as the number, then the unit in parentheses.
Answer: 2.7 (V)
